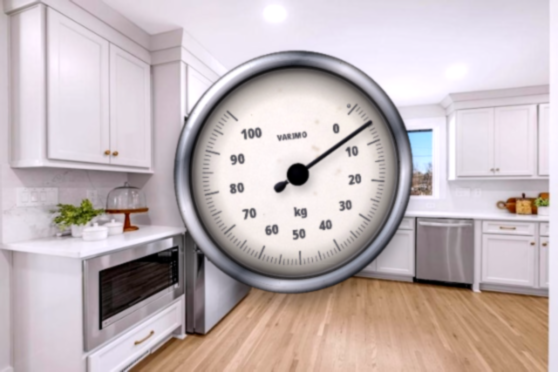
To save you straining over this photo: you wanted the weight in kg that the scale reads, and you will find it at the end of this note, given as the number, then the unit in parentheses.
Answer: 5 (kg)
